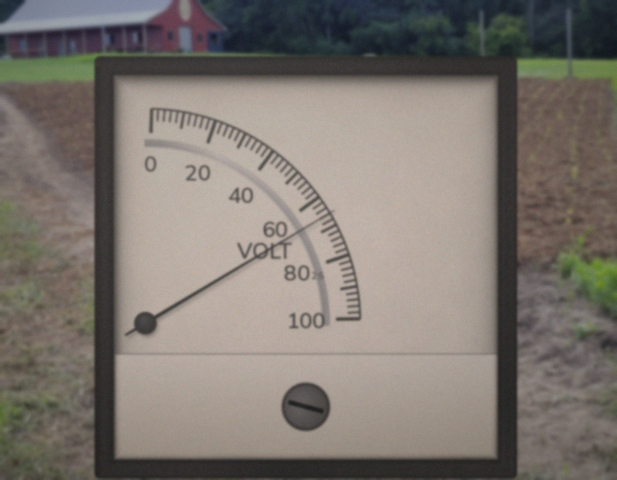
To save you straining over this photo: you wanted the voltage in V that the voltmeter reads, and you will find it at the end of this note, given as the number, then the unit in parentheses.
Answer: 66 (V)
